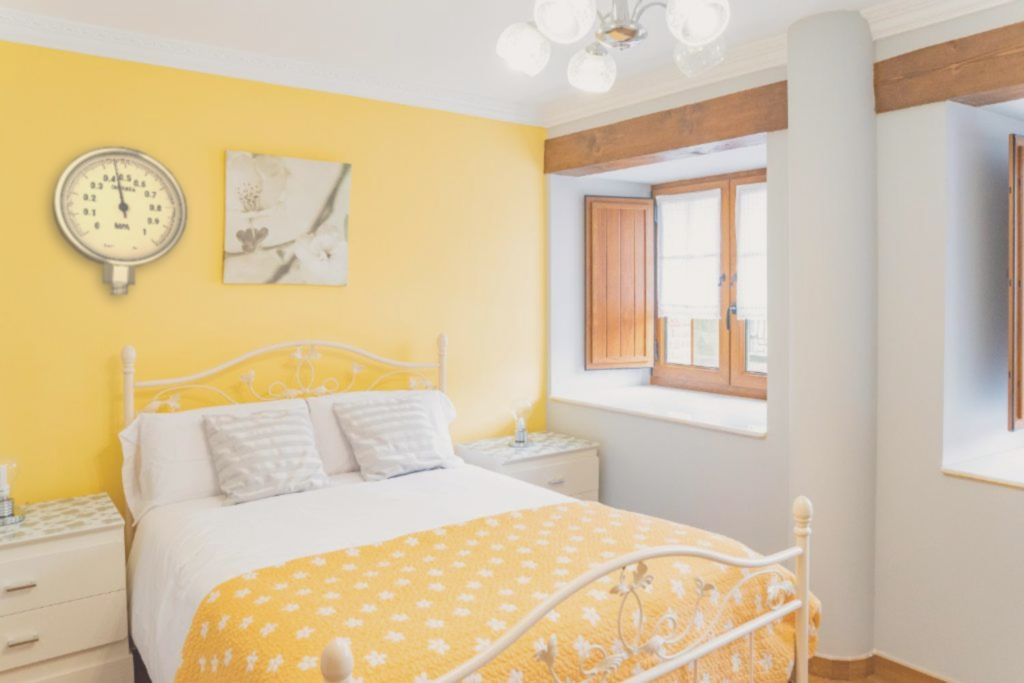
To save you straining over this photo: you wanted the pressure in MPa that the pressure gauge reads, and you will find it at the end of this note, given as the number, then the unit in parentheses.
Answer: 0.45 (MPa)
